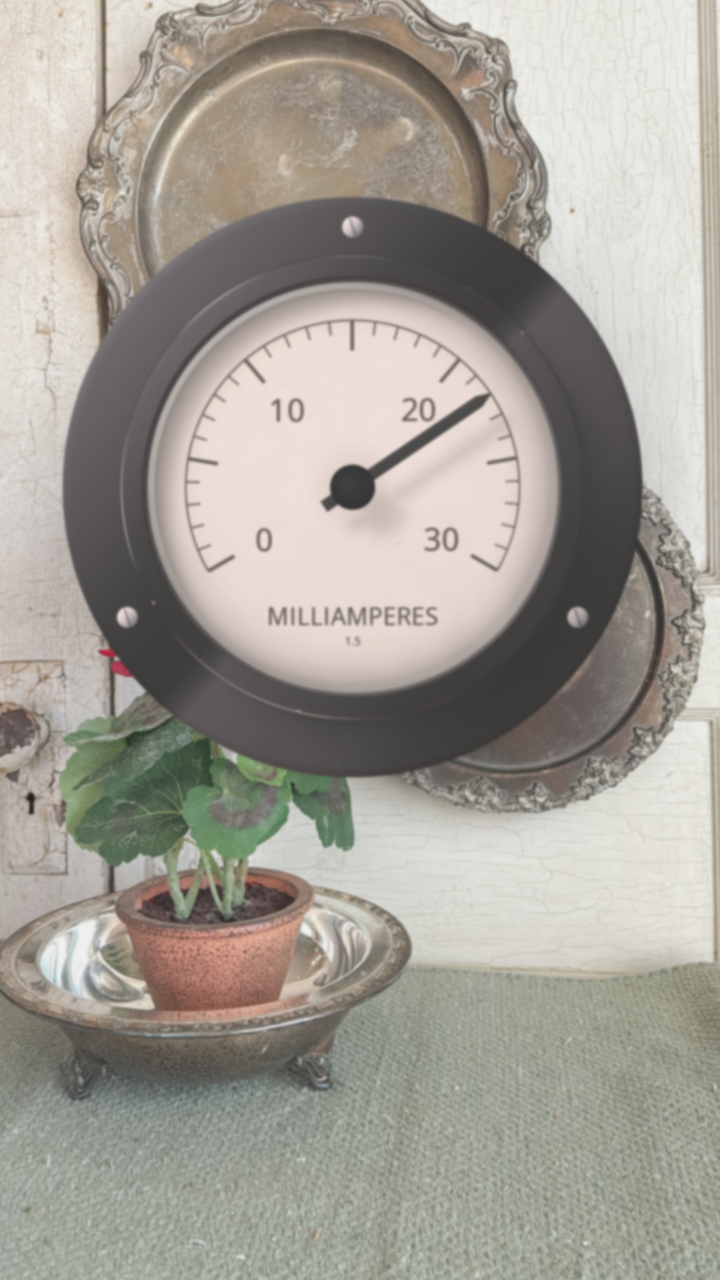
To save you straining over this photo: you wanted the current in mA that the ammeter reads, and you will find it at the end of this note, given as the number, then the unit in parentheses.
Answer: 22 (mA)
